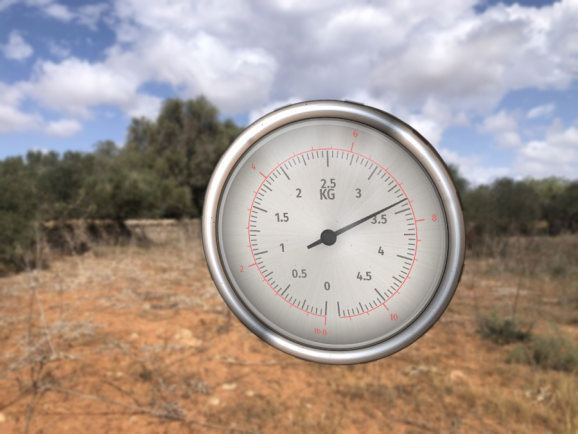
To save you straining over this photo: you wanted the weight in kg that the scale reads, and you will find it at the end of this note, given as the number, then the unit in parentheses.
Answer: 3.4 (kg)
